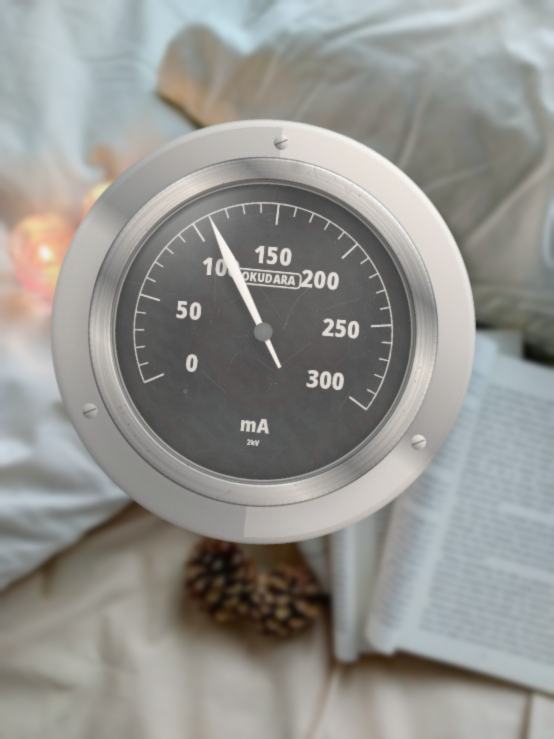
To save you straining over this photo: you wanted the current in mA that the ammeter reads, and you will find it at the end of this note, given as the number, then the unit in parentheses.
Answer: 110 (mA)
